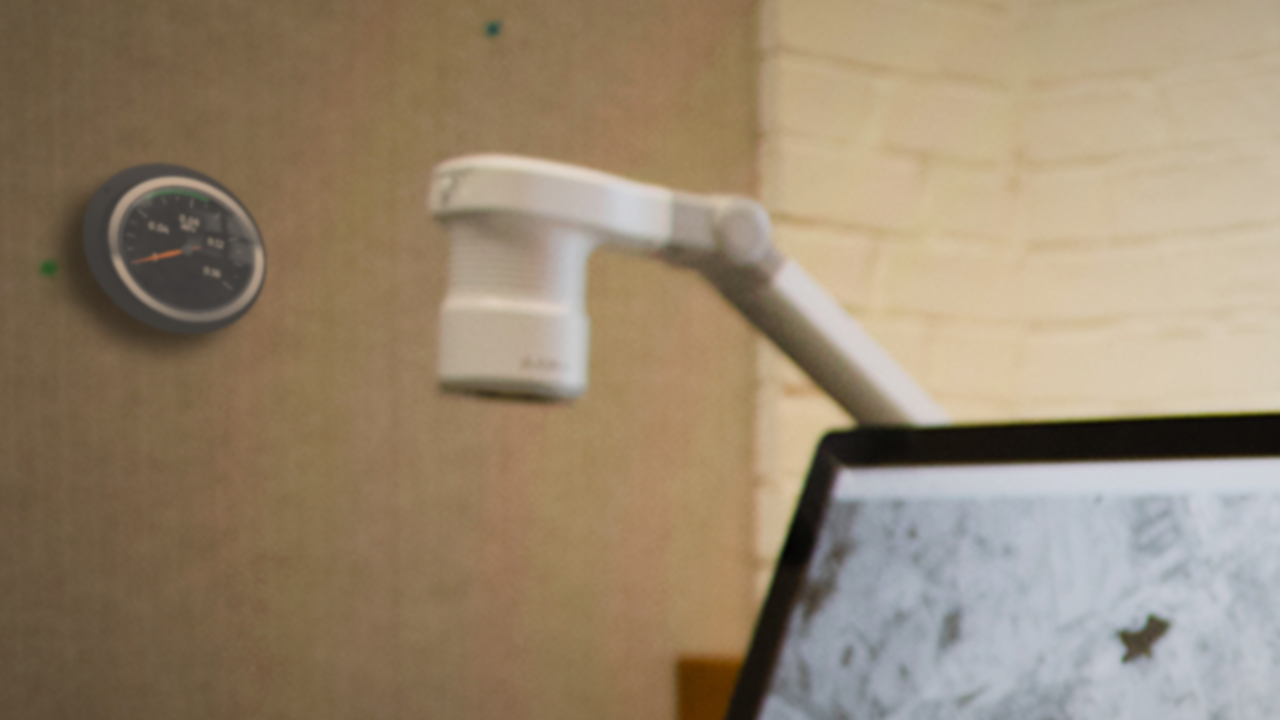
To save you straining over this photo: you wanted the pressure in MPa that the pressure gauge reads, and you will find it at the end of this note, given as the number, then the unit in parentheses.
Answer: 0 (MPa)
